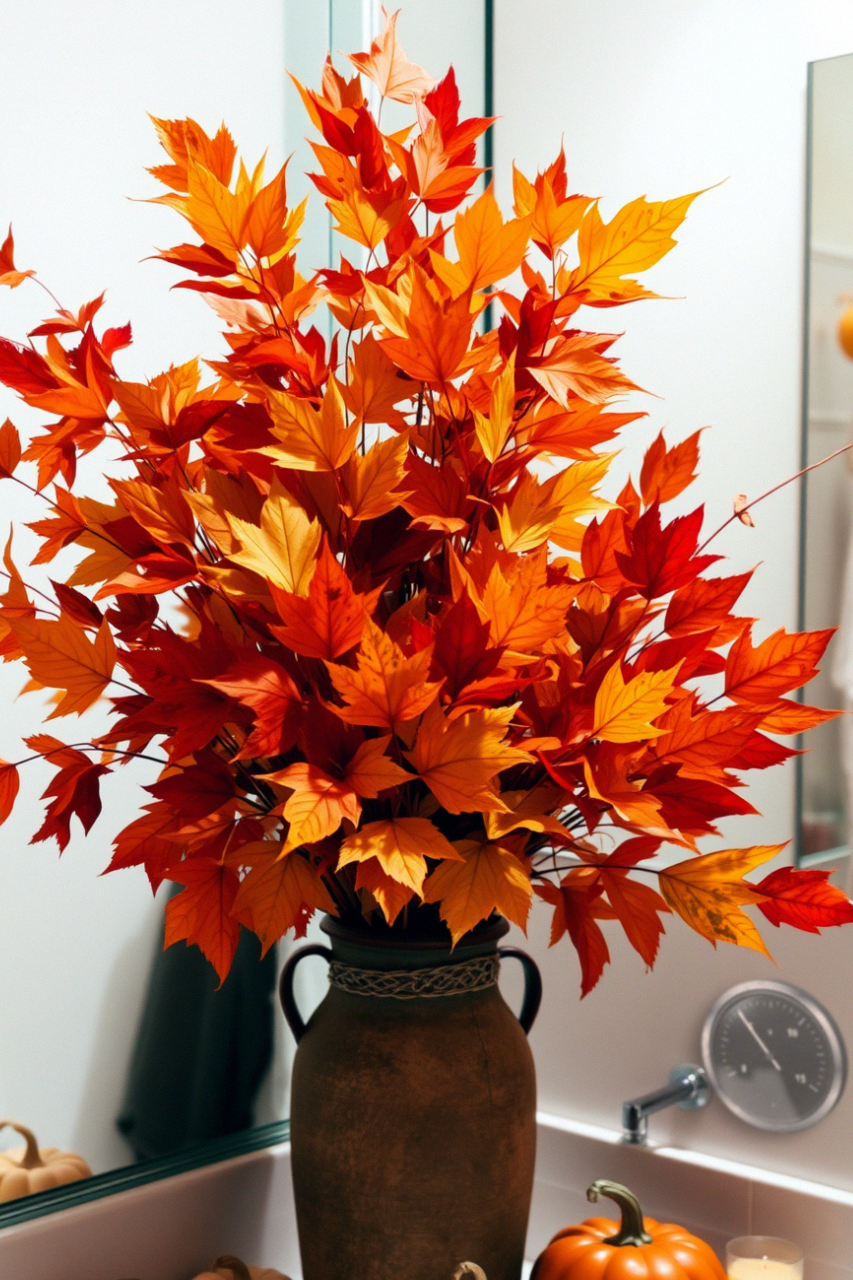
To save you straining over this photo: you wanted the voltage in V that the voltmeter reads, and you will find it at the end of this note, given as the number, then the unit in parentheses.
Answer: 5 (V)
